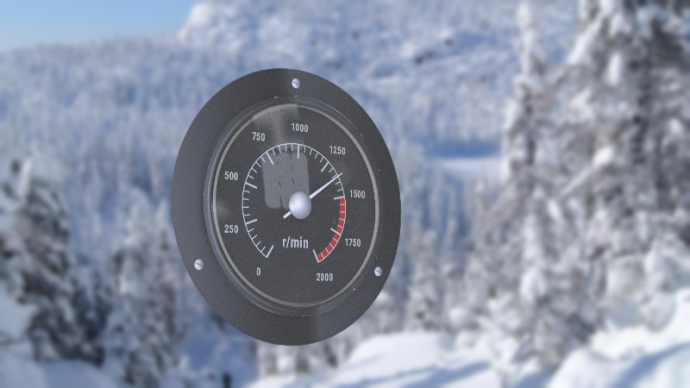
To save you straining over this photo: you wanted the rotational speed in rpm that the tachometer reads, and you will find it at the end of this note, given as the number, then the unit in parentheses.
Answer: 1350 (rpm)
